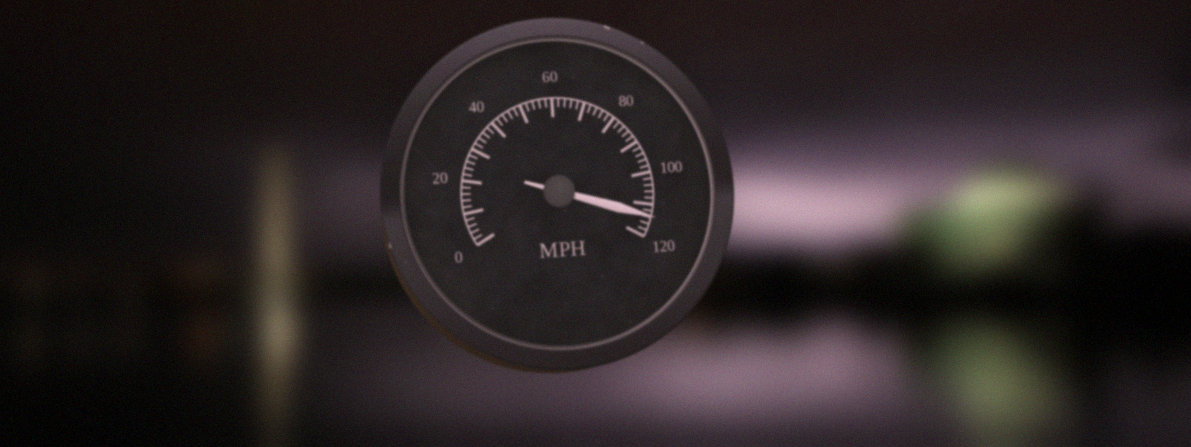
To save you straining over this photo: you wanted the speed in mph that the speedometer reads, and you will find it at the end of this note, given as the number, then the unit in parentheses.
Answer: 114 (mph)
